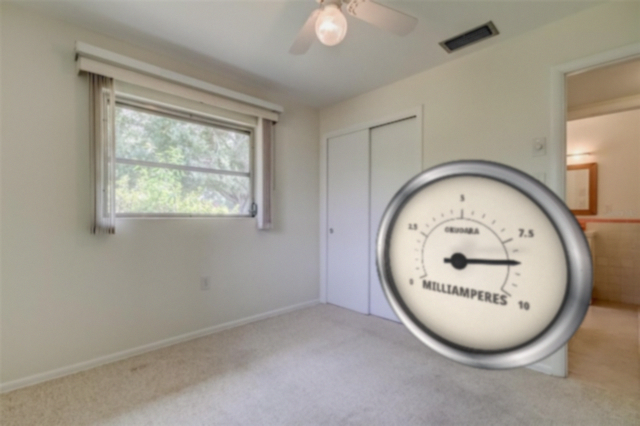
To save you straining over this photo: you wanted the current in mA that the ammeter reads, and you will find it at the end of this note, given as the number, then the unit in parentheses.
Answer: 8.5 (mA)
